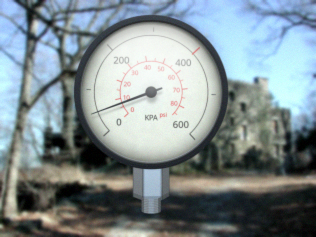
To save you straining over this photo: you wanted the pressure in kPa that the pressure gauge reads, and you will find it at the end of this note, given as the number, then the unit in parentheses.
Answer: 50 (kPa)
